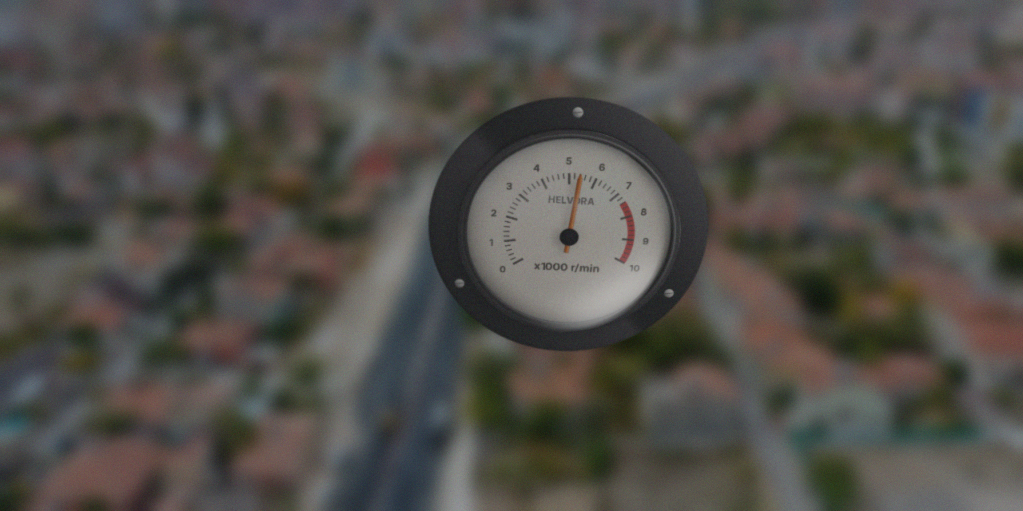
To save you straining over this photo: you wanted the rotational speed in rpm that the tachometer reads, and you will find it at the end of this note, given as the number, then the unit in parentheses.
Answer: 5400 (rpm)
